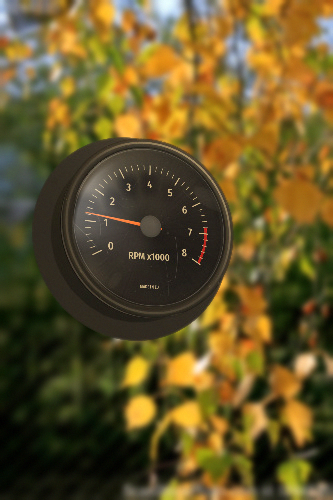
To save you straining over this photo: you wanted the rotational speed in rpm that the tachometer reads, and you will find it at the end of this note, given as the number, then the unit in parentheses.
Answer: 1200 (rpm)
